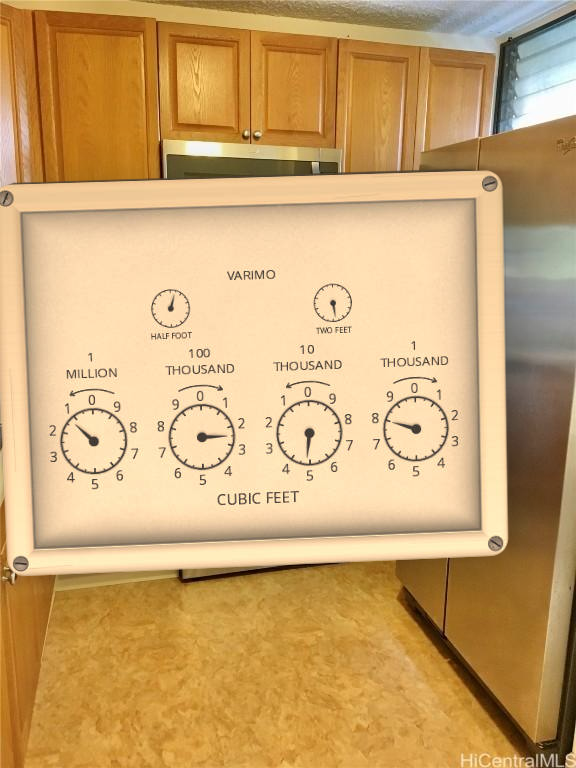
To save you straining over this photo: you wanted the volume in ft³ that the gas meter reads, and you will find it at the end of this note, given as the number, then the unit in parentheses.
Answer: 124800 (ft³)
